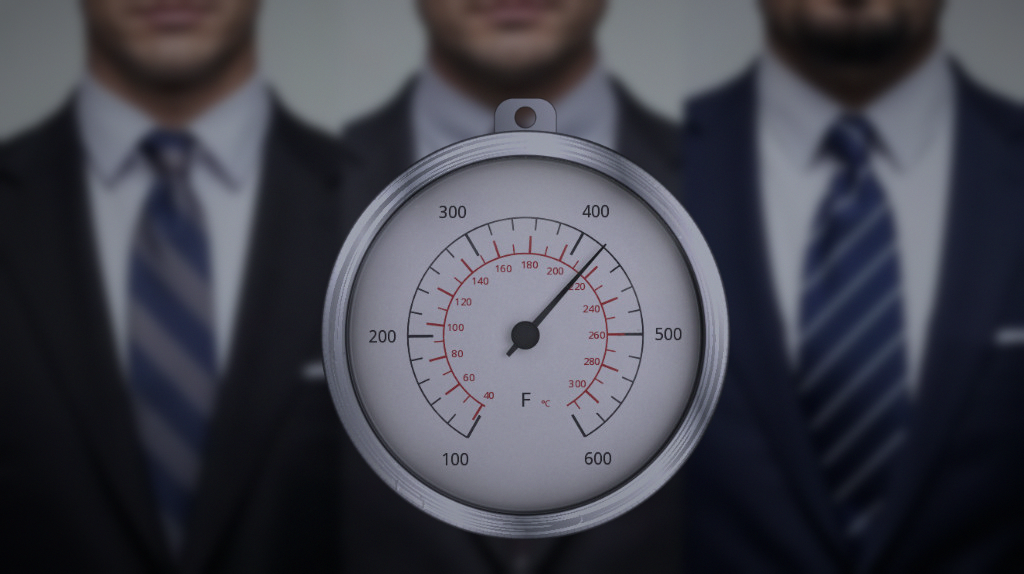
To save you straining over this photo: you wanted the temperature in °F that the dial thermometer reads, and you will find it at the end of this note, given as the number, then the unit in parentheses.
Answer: 420 (°F)
